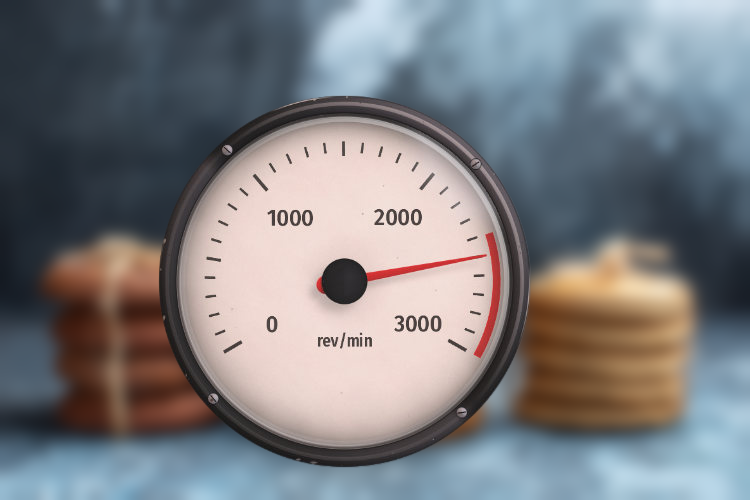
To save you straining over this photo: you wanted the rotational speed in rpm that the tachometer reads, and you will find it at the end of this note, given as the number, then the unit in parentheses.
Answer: 2500 (rpm)
